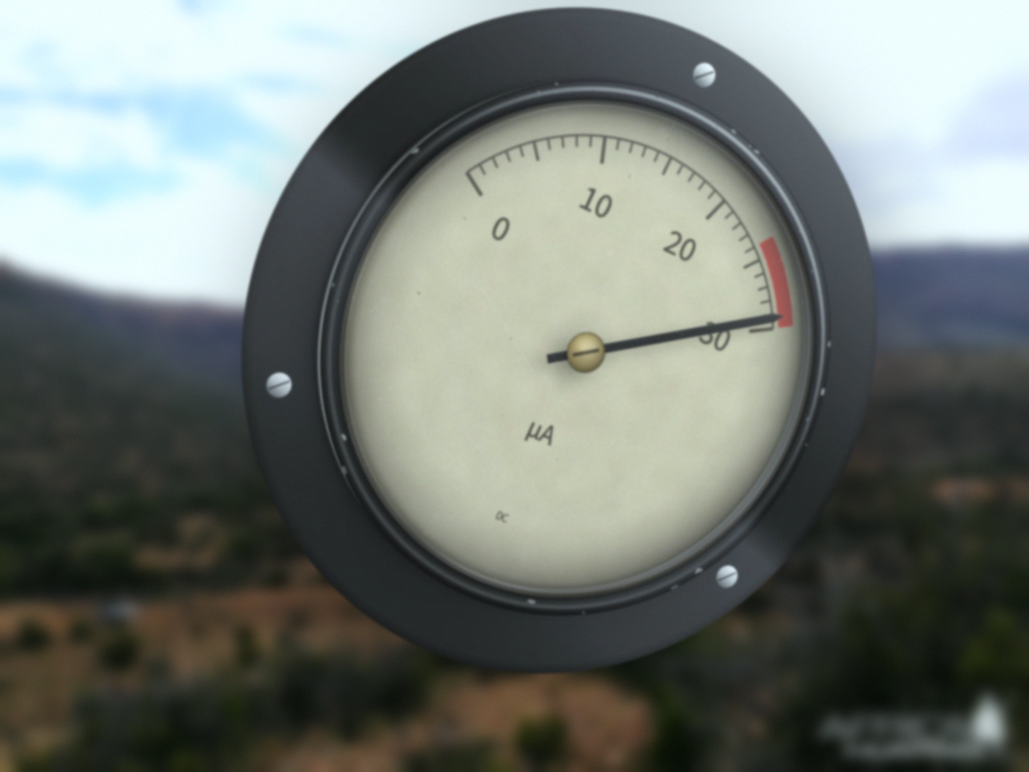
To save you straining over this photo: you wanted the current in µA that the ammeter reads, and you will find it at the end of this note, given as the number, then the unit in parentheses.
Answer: 29 (µA)
